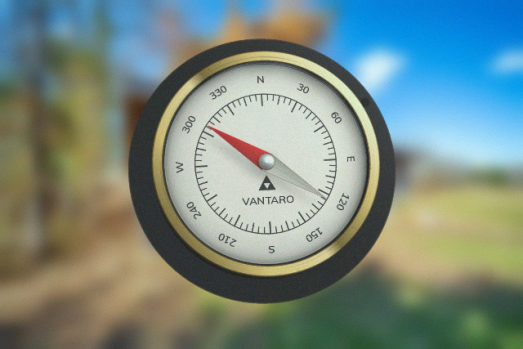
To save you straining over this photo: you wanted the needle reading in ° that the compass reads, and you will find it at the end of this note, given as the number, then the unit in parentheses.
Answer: 305 (°)
